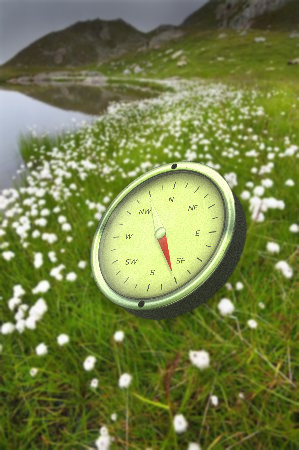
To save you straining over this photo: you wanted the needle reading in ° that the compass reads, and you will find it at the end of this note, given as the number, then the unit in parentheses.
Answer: 150 (°)
